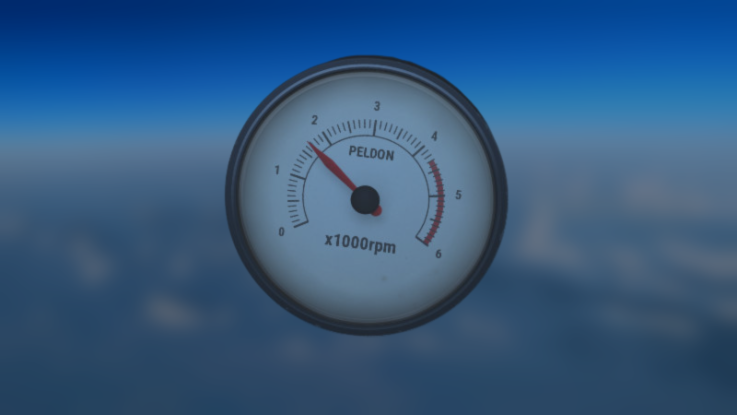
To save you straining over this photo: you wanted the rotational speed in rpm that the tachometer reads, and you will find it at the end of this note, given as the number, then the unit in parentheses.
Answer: 1700 (rpm)
